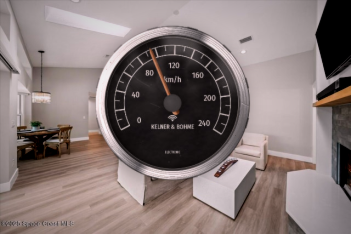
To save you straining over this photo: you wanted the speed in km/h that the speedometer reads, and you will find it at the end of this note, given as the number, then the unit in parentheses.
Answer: 95 (km/h)
